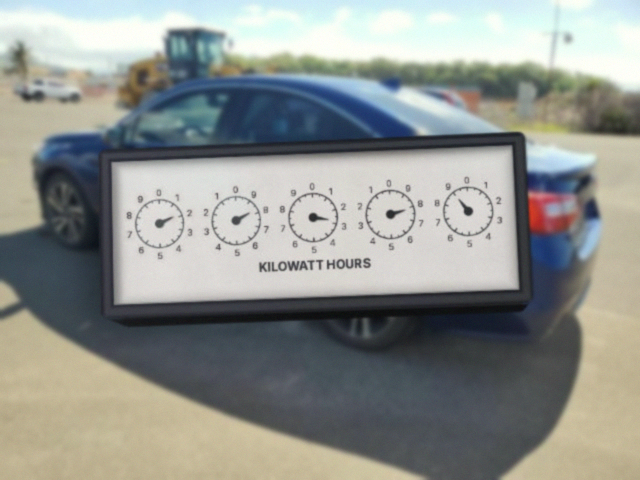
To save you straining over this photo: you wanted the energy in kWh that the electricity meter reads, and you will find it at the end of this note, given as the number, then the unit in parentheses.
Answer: 18279 (kWh)
